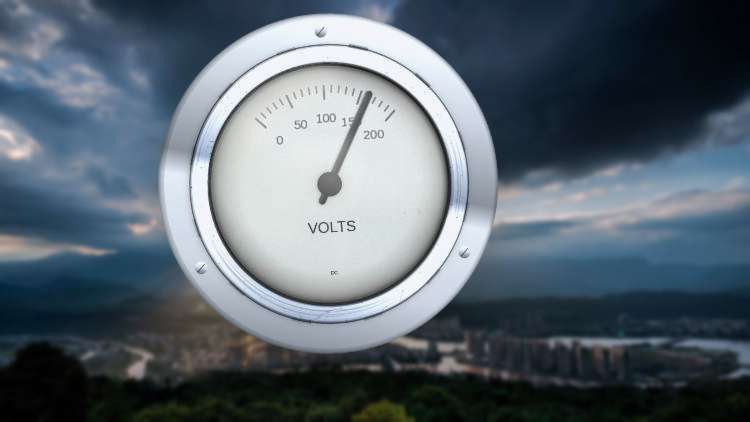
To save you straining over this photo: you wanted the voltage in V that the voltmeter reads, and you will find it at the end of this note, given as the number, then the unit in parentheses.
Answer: 160 (V)
